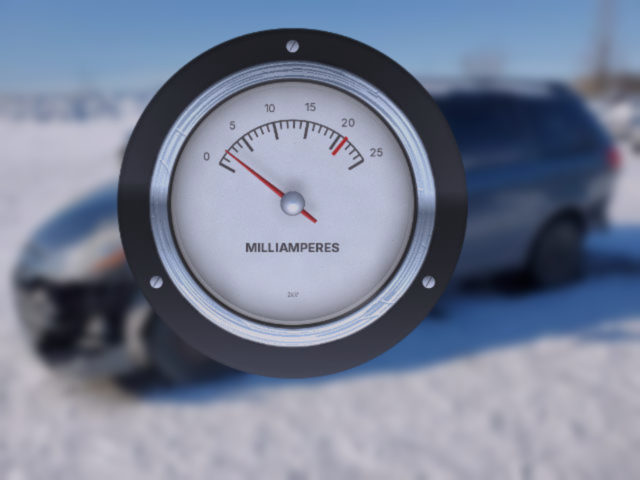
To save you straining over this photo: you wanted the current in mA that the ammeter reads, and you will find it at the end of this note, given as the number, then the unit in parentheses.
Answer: 2 (mA)
